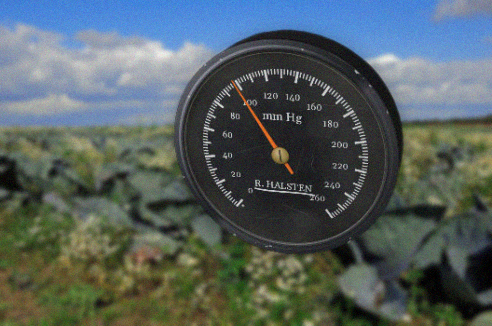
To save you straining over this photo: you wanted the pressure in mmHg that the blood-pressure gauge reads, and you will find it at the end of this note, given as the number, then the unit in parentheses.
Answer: 100 (mmHg)
